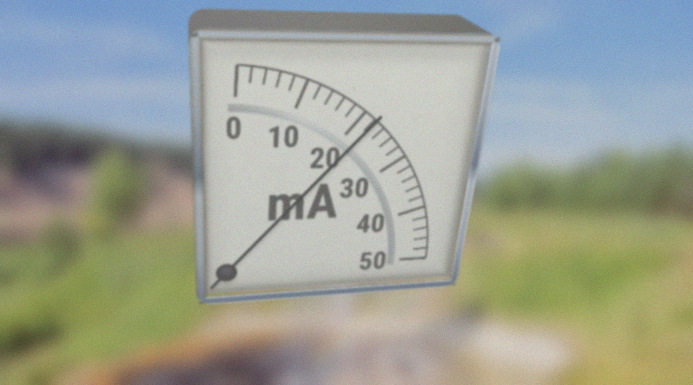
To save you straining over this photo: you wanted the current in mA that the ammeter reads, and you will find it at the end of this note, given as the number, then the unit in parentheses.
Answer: 22 (mA)
